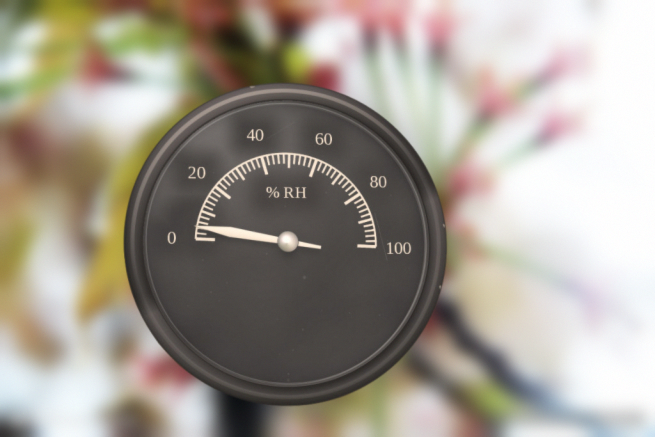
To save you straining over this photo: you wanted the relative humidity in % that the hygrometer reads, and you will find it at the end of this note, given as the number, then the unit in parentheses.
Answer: 4 (%)
